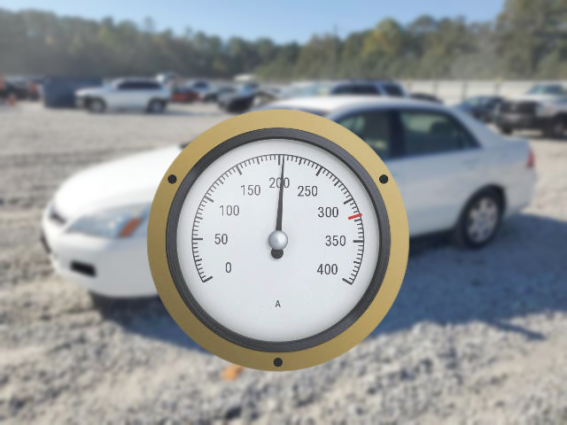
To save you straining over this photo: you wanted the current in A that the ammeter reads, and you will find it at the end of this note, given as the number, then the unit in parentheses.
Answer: 205 (A)
